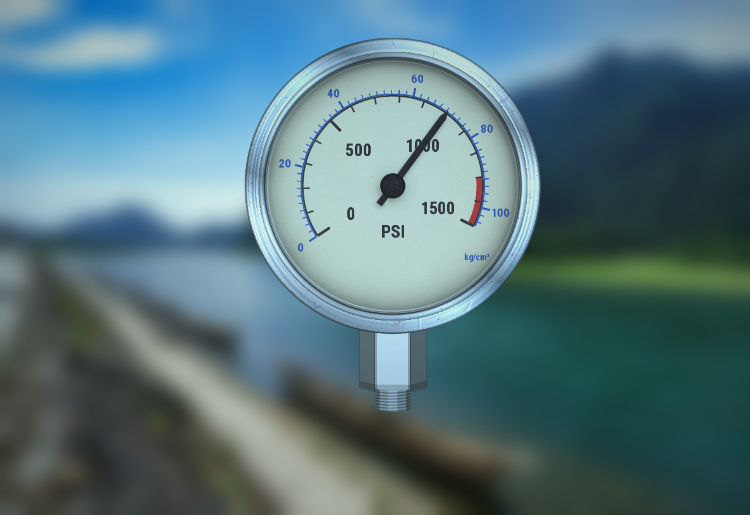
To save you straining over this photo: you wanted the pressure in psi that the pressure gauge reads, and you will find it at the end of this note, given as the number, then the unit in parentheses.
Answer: 1000 (psi)
